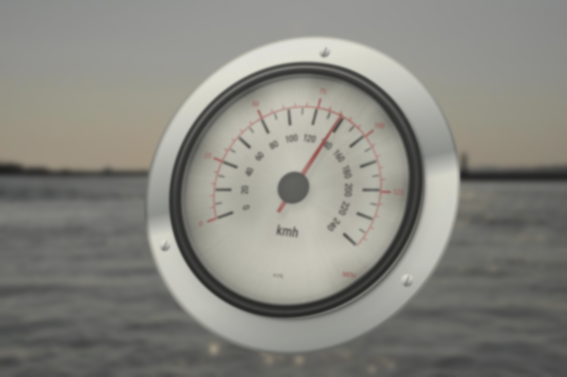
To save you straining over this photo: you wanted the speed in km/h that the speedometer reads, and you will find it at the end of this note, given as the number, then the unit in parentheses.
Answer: 140 (km/h)
